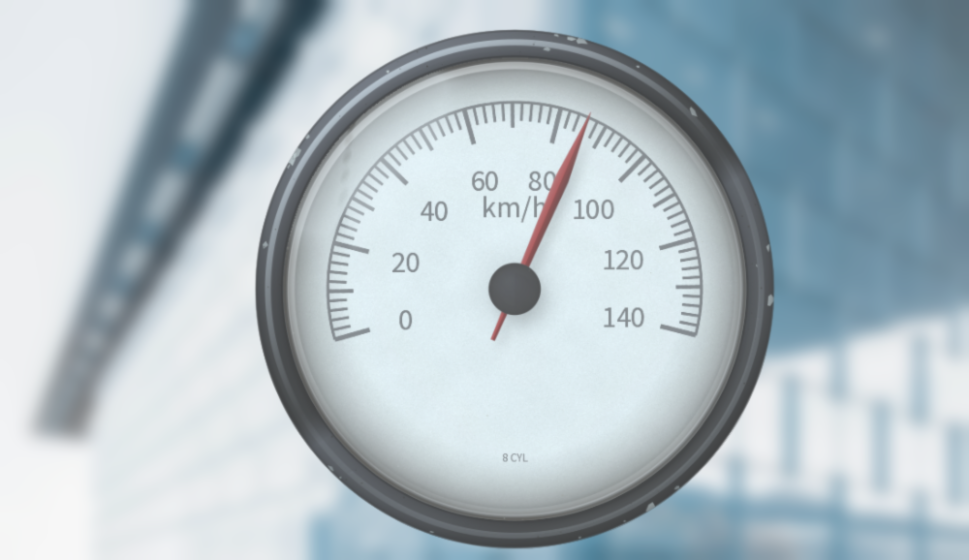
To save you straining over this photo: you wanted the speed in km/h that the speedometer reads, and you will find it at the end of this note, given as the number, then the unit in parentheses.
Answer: 86 (km/h)
